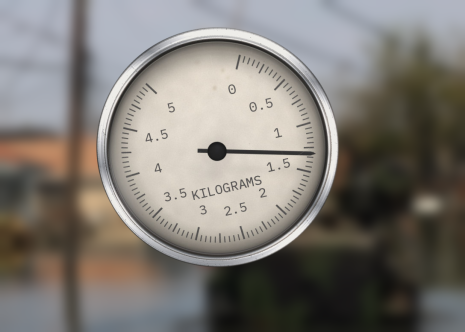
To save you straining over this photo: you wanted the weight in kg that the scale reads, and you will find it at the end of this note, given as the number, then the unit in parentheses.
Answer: 1.3 (kg)
